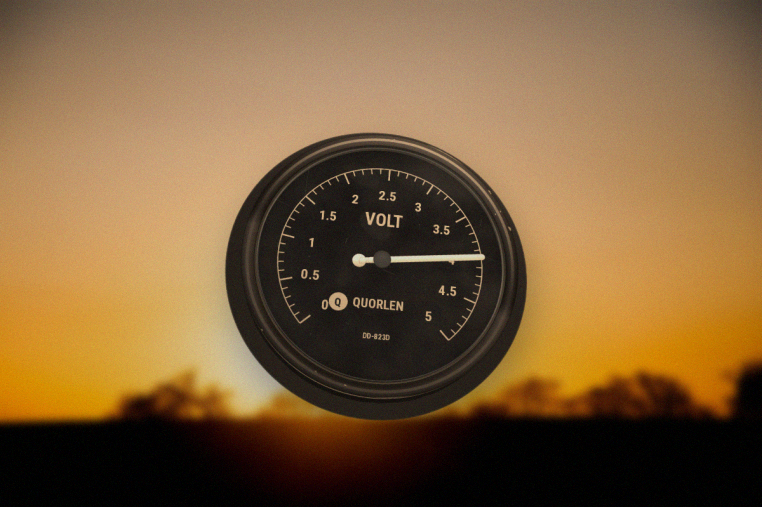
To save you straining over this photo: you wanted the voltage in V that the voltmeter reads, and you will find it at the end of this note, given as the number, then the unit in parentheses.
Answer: 4 (V)
